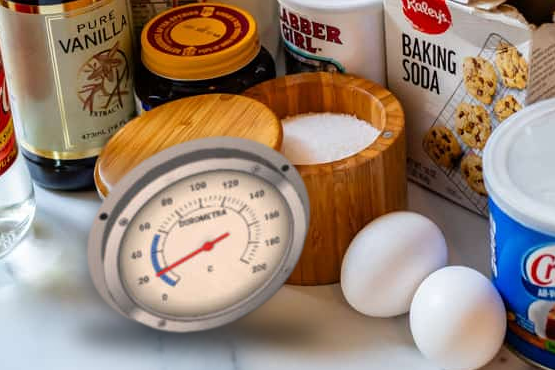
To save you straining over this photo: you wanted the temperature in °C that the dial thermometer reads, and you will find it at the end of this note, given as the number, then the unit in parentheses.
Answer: 20 (°C)
